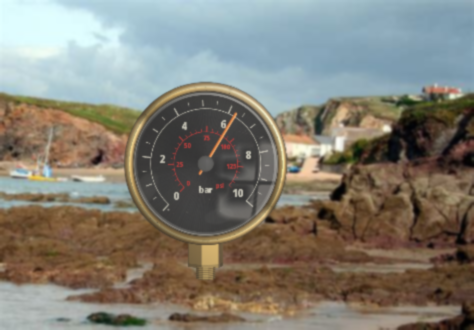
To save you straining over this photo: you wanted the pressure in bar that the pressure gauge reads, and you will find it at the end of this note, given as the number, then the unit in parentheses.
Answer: 6.25 (bar)
